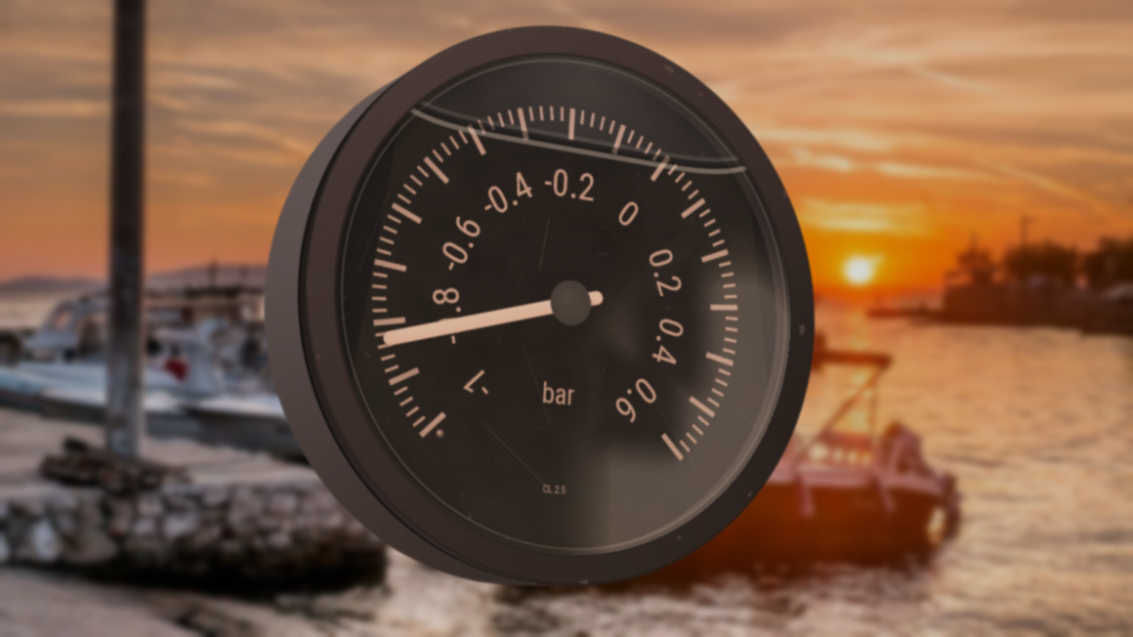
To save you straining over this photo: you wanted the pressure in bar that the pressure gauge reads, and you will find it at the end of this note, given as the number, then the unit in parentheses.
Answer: -0.83 (bar)
